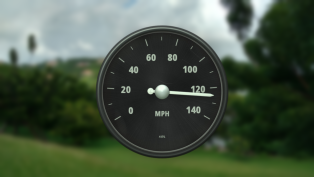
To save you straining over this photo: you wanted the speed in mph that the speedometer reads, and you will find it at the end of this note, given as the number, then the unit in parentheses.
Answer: 125 (mph)
